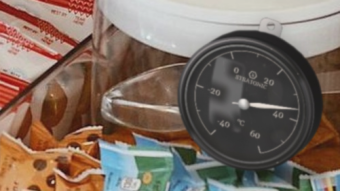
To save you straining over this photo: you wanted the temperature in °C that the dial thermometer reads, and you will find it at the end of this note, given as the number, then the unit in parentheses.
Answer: 35 (°C)
